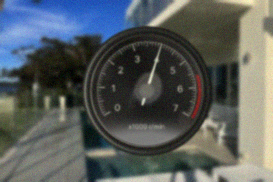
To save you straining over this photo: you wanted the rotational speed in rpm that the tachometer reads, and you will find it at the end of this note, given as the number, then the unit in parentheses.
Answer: 4000 (rpm)
